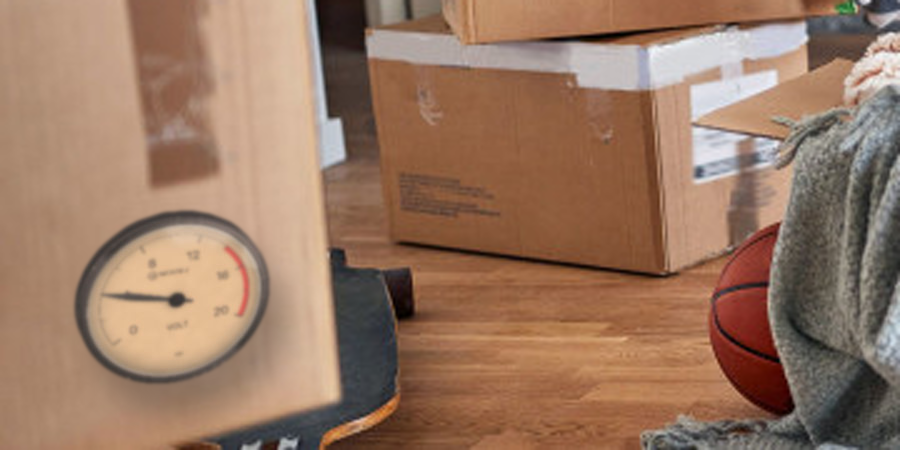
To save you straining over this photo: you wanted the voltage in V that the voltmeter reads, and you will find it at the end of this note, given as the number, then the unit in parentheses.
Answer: 4 (V)
